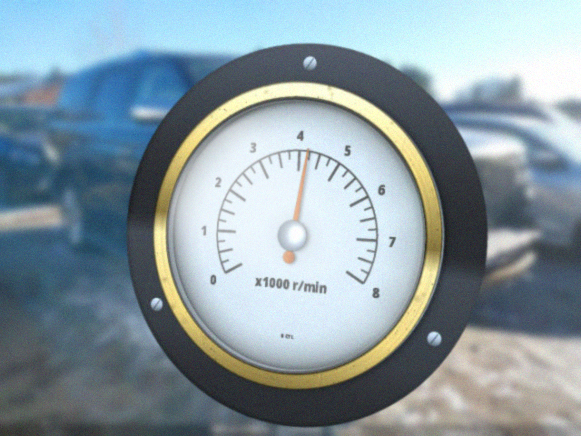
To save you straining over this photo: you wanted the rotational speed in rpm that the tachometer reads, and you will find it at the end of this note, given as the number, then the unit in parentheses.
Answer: 4250 (rpm)
